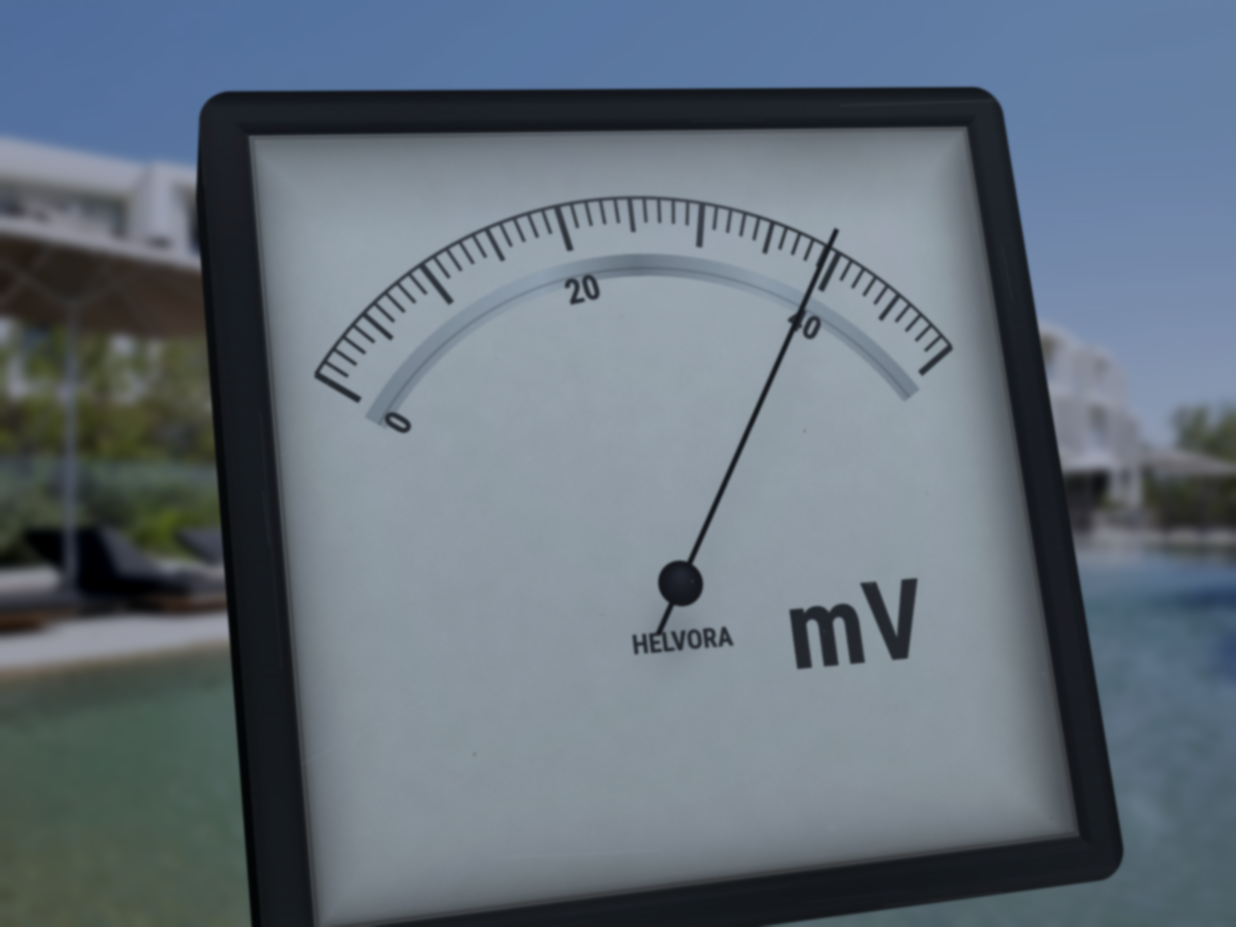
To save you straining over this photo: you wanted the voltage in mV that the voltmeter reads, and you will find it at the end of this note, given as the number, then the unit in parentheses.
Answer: 39 (mV)
